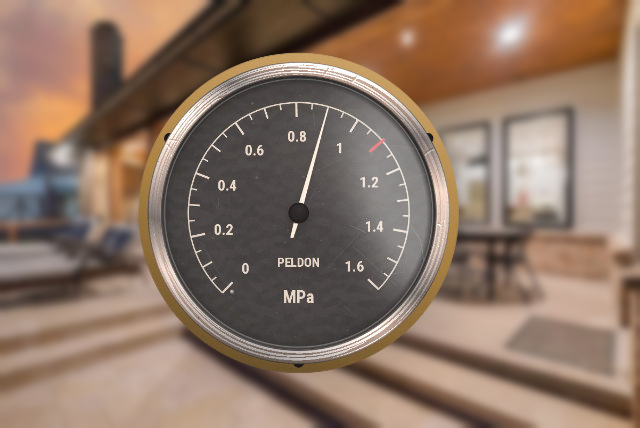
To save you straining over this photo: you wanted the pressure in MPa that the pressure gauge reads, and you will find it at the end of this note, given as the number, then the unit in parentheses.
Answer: 0.9 (MPa)
